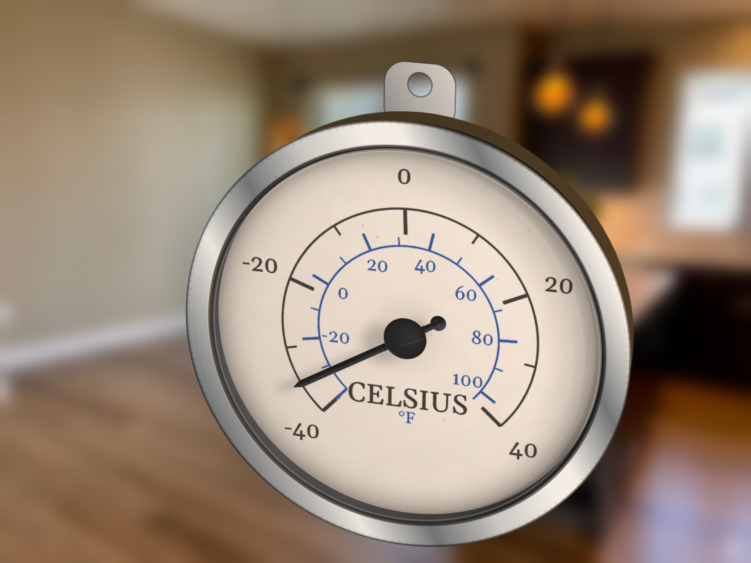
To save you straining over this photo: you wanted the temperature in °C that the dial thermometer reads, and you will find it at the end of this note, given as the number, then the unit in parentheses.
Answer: -35 (°C)
